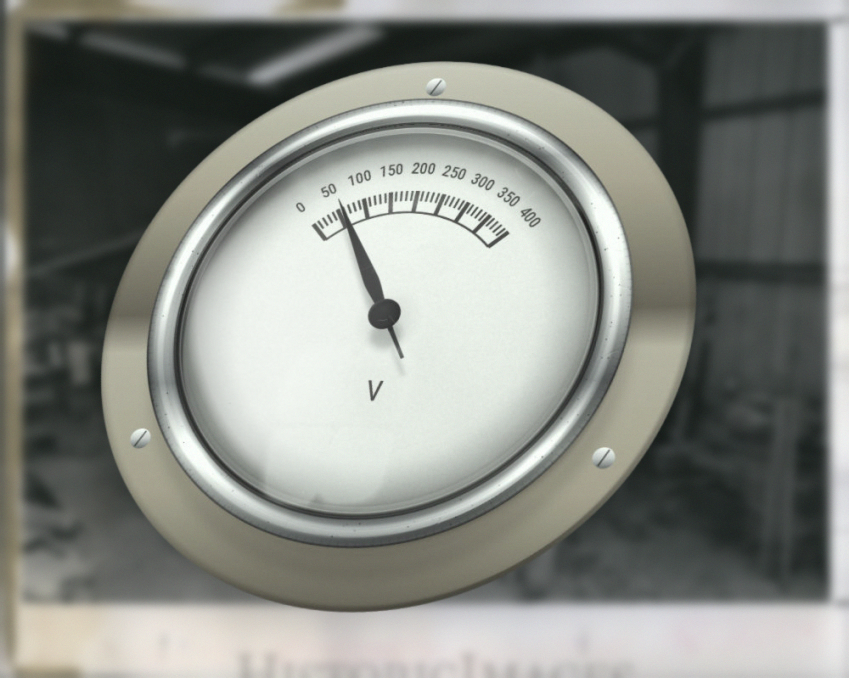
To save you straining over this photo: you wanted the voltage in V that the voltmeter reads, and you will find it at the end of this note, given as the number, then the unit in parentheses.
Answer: 60 (V)
